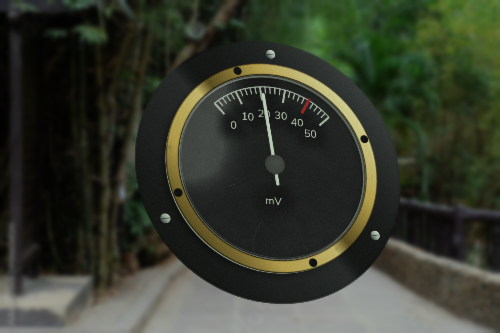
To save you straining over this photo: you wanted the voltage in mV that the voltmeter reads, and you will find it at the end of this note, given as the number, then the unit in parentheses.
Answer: 20 (mV)
